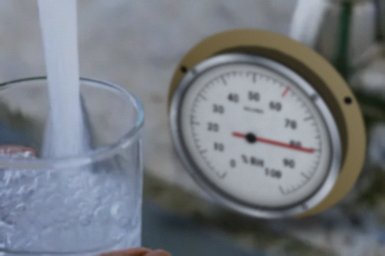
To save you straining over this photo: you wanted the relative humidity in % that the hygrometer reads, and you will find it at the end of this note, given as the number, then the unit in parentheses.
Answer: 80 (%)
